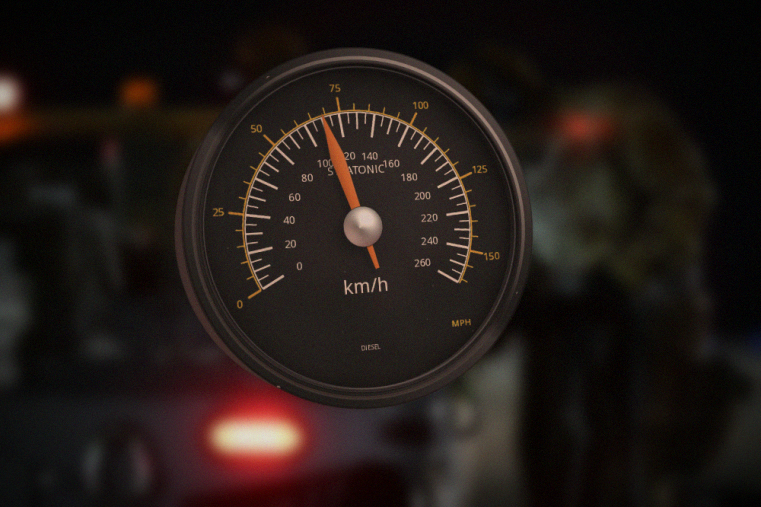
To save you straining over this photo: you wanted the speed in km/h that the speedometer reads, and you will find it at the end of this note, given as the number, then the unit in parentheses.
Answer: 110 (km/h)
